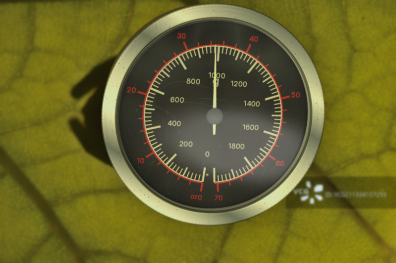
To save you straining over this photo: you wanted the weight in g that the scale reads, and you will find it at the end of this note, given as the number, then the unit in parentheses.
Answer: 980 (g)
